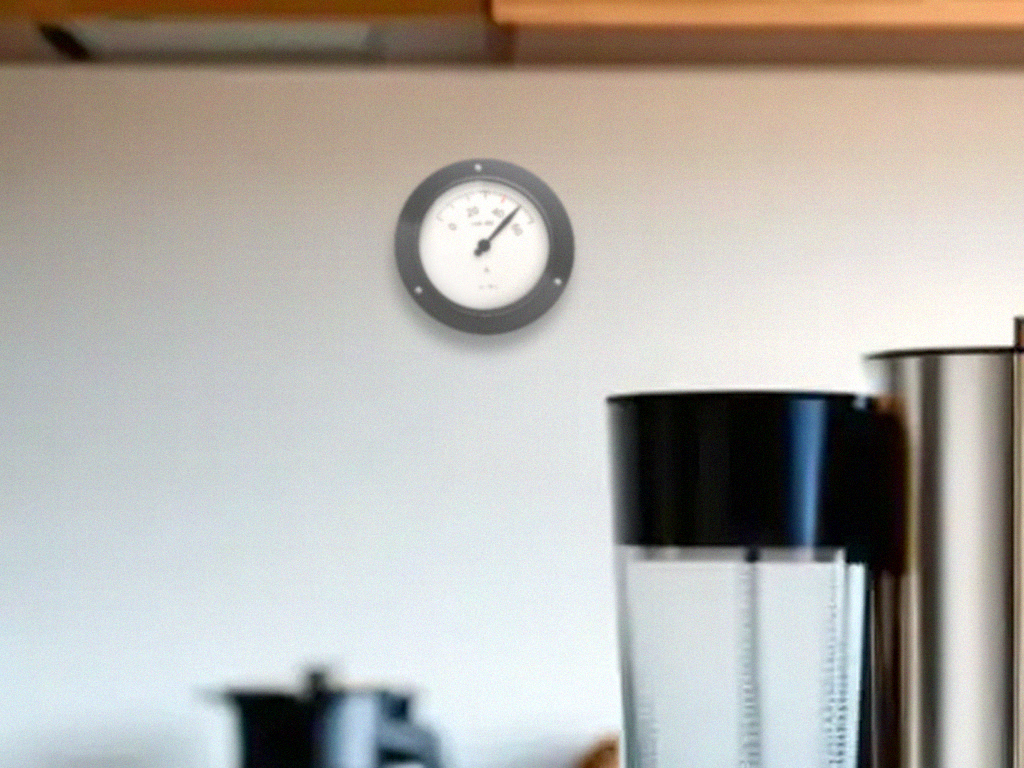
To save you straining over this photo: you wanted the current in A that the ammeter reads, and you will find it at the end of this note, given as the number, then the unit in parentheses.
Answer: 50 (A)
